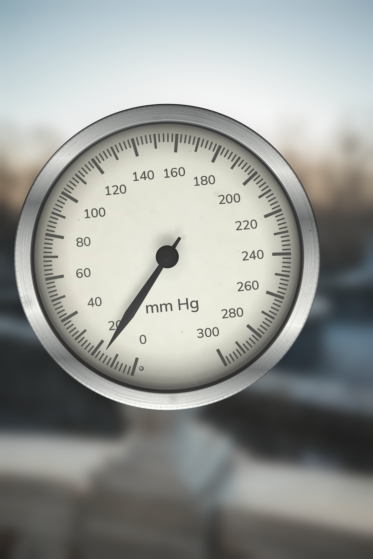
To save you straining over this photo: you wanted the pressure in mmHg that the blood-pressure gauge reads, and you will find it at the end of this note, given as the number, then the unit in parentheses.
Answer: 16 (mmHg)
